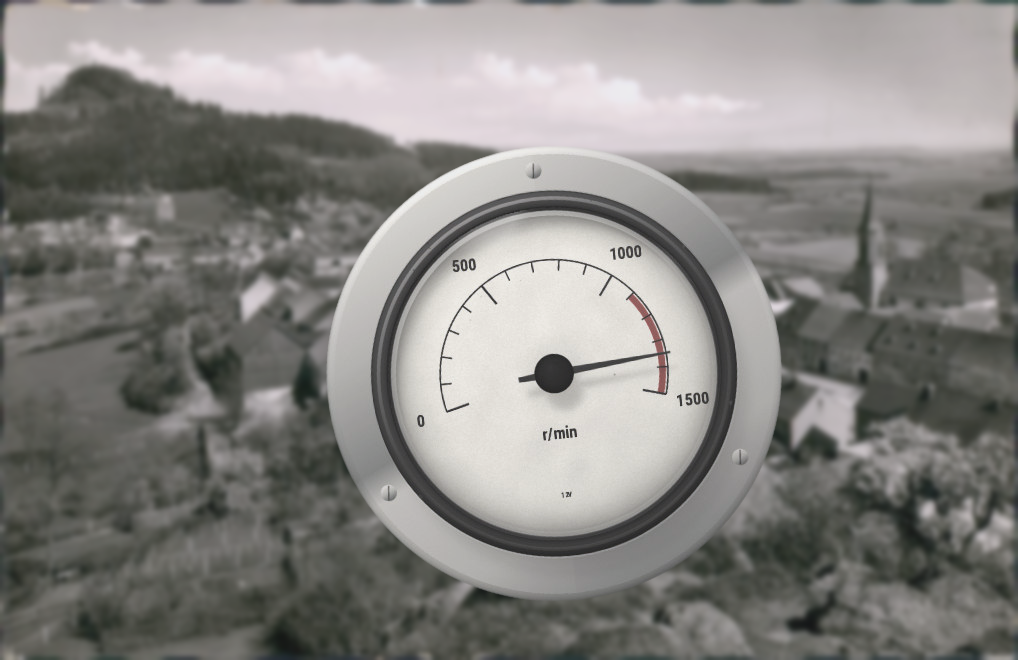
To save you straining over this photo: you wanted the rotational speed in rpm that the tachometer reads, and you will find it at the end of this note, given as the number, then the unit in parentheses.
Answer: 1350 (rpm)
